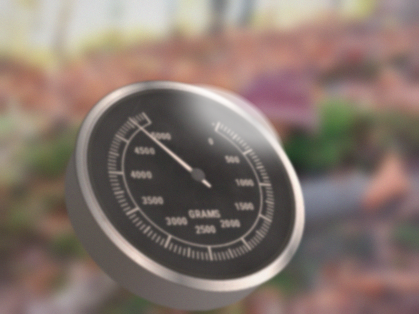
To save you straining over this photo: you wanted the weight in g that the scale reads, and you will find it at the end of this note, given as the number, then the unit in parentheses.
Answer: 4750 (g)
